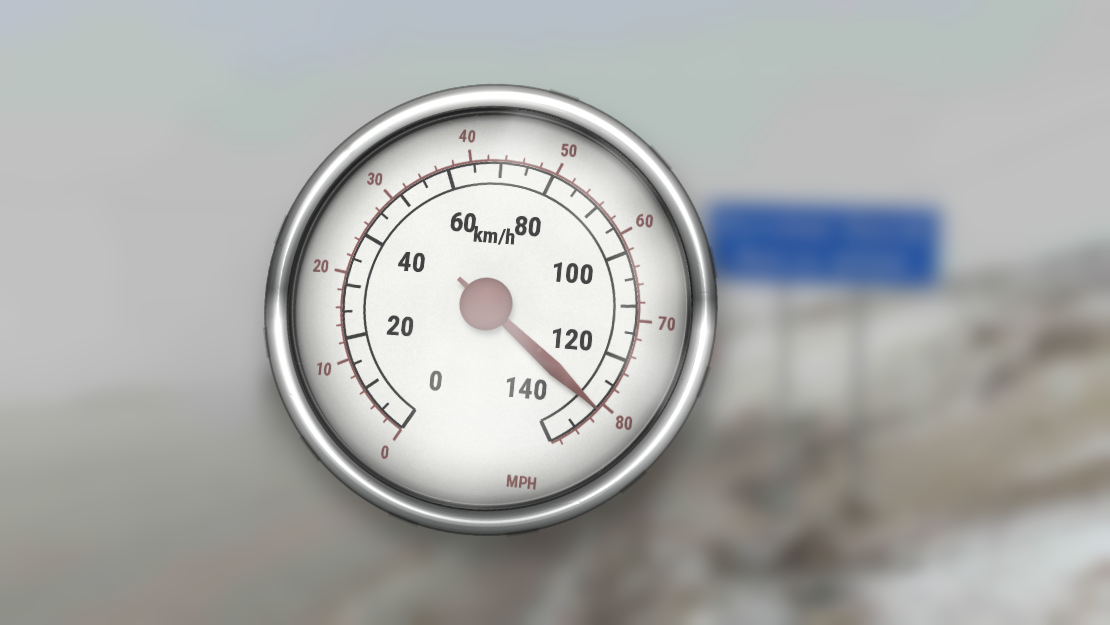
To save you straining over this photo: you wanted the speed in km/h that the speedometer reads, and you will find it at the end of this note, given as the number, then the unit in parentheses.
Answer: 130 (km/h)
